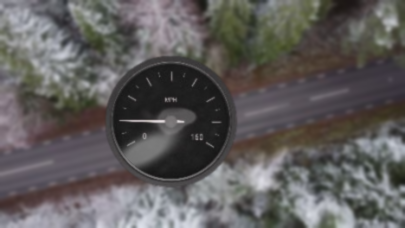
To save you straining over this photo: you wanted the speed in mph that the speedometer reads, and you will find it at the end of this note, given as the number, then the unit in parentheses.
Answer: 20 (mph)
